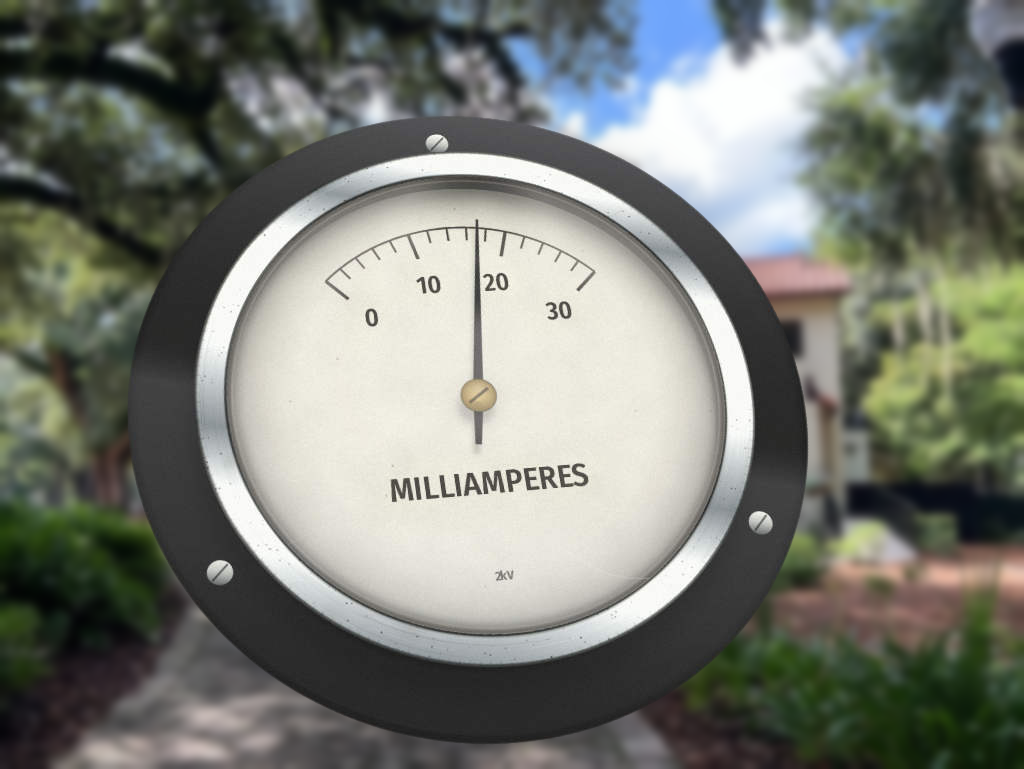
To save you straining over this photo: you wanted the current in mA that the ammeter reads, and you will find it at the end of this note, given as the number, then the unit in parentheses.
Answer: 17 (mA)
